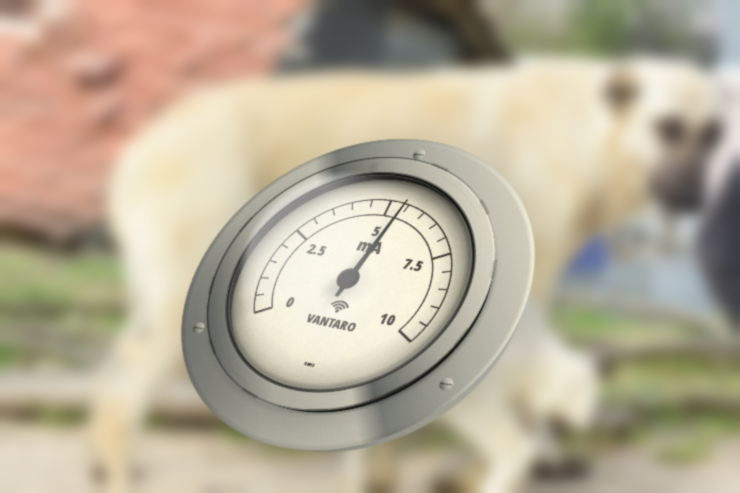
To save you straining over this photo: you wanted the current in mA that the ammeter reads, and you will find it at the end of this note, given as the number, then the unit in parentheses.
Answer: 5.5 (mA)
